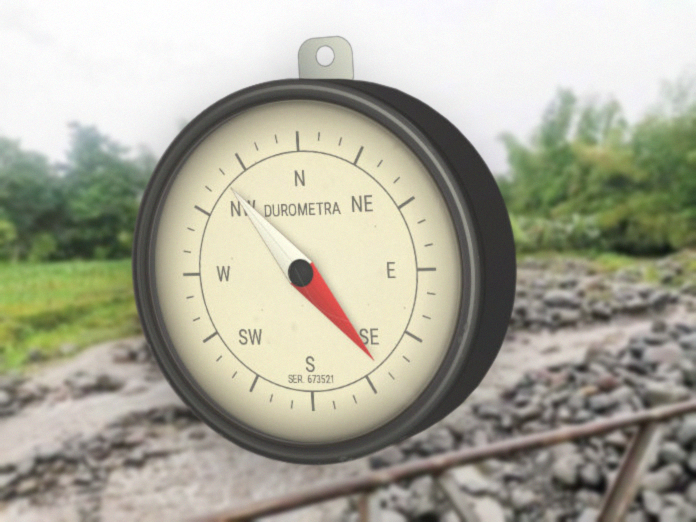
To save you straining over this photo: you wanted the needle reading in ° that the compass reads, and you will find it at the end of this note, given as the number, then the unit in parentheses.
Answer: 140 (°)
